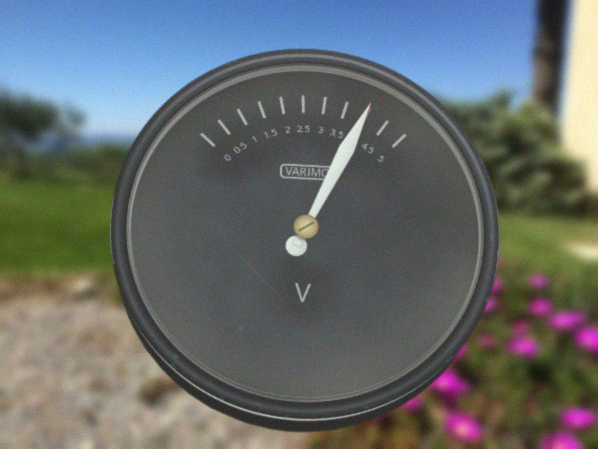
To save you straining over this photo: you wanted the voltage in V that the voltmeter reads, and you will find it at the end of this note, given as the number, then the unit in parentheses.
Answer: 4 (V)
